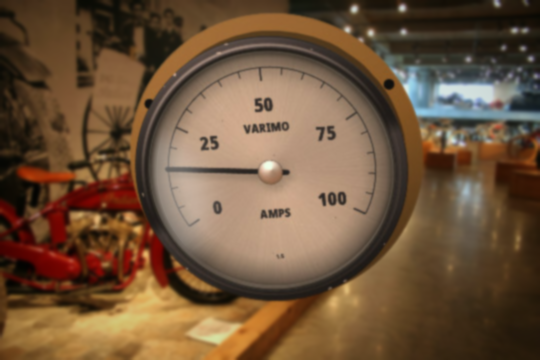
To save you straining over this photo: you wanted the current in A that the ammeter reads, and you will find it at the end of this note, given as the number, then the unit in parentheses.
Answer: 15 (A)
